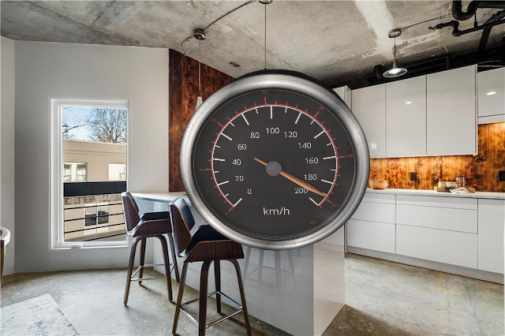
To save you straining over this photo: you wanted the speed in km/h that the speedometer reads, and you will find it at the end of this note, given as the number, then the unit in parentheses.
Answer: 190 (km/h)
